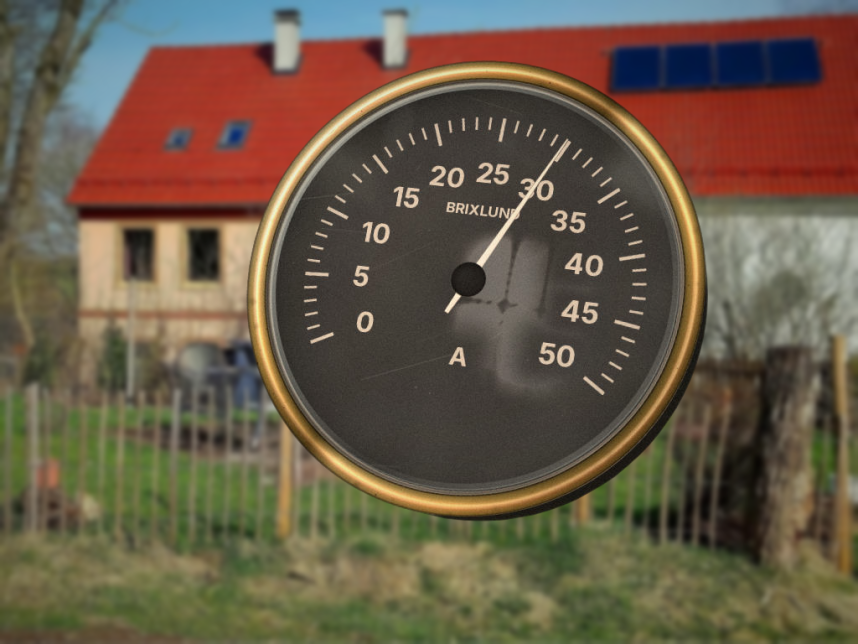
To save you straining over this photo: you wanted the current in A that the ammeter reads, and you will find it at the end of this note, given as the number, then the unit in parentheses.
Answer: 30 (A)
